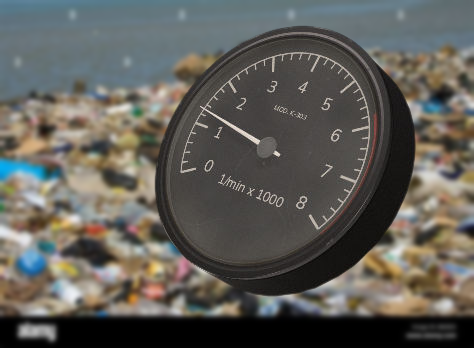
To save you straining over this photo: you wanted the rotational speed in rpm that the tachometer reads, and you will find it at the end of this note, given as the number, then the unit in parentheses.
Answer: 1300 (rpm)
